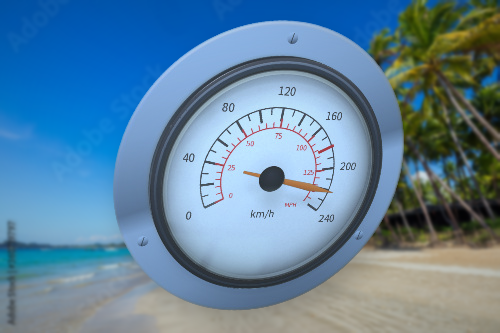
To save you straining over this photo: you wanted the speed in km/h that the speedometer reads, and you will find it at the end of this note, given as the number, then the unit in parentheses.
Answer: 220 (km/h)
